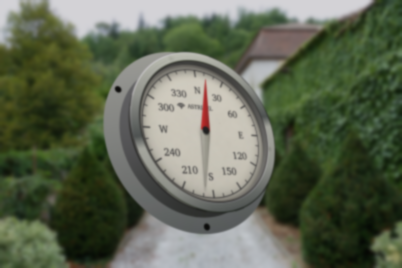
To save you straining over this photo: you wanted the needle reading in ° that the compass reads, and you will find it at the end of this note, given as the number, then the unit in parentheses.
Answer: 10 (°)
